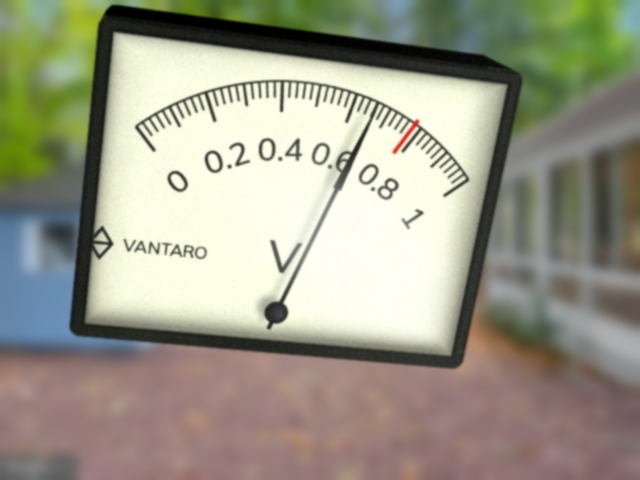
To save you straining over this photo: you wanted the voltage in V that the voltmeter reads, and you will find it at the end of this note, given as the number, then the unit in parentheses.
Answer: 0.66 (V)
